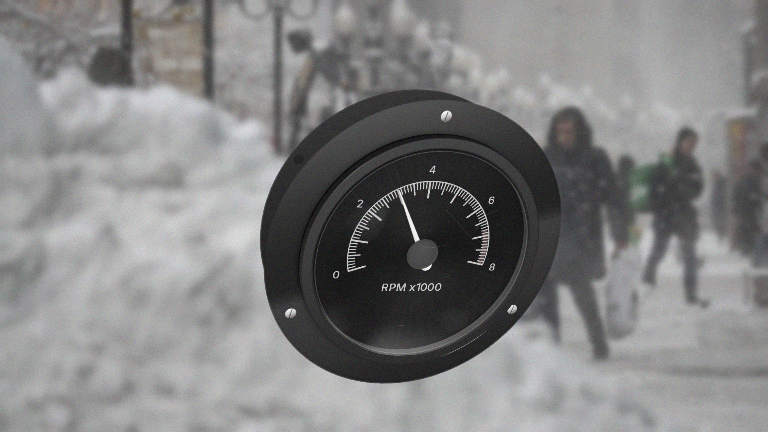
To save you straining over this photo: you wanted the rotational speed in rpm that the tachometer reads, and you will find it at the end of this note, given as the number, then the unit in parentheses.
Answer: 3000 (rpm)
